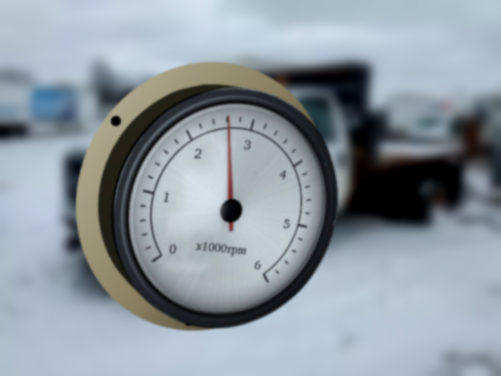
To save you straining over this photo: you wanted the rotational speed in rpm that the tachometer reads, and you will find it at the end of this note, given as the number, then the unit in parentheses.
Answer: 2600 (rpm)
